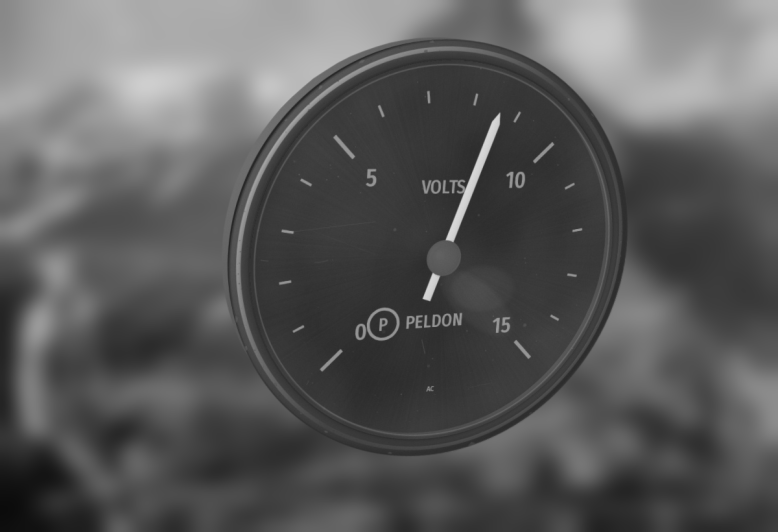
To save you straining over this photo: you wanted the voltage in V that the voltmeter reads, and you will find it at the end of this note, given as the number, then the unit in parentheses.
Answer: 8.5 (V)
